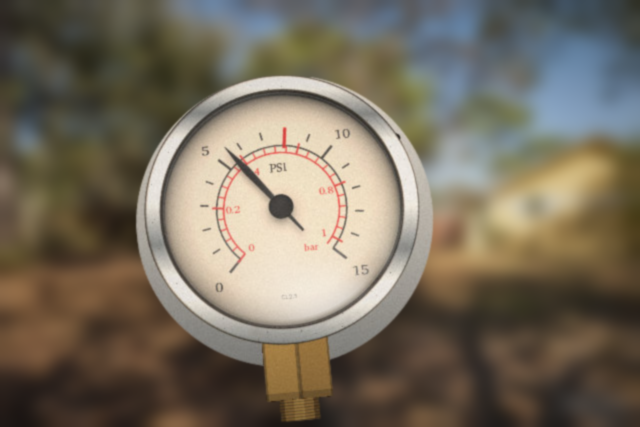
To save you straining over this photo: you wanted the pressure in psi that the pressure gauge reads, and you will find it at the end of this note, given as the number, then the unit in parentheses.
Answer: 5.5 (psi)
